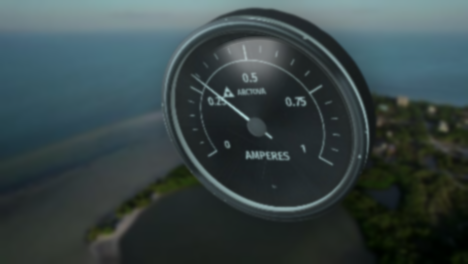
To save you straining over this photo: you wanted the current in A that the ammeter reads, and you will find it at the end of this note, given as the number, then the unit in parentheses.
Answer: 0.3 (A)
